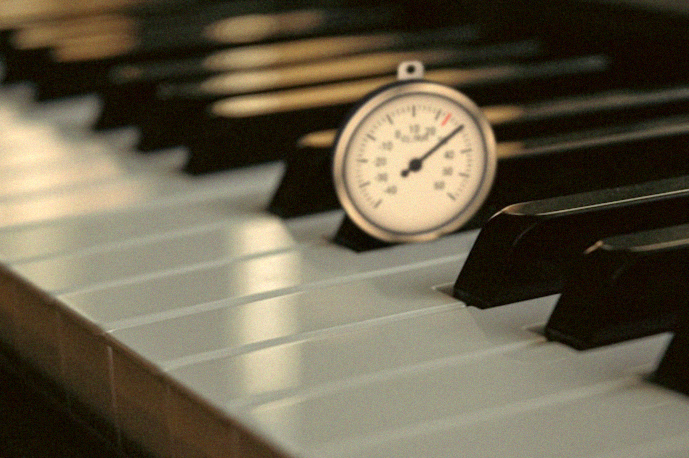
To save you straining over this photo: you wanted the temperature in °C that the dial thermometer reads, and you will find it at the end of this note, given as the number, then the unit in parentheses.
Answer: 30 (°C)
